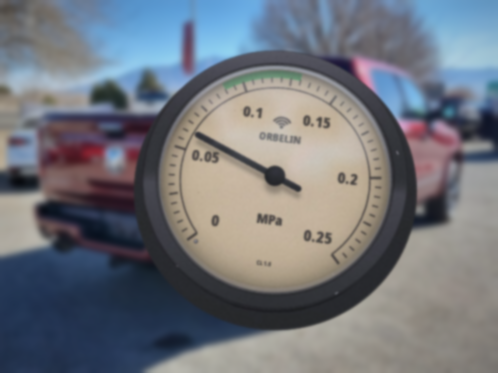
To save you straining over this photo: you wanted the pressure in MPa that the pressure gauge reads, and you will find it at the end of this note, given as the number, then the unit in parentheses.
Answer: 0.06 (MPa)
